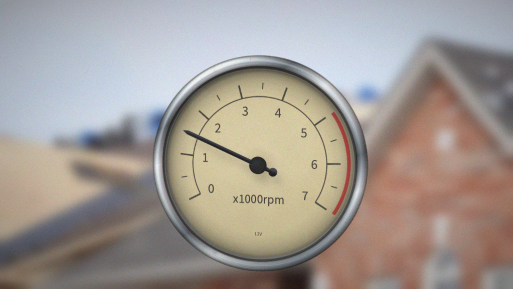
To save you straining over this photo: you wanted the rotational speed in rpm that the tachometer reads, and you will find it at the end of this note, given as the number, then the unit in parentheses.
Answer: 1500 (rpm)
